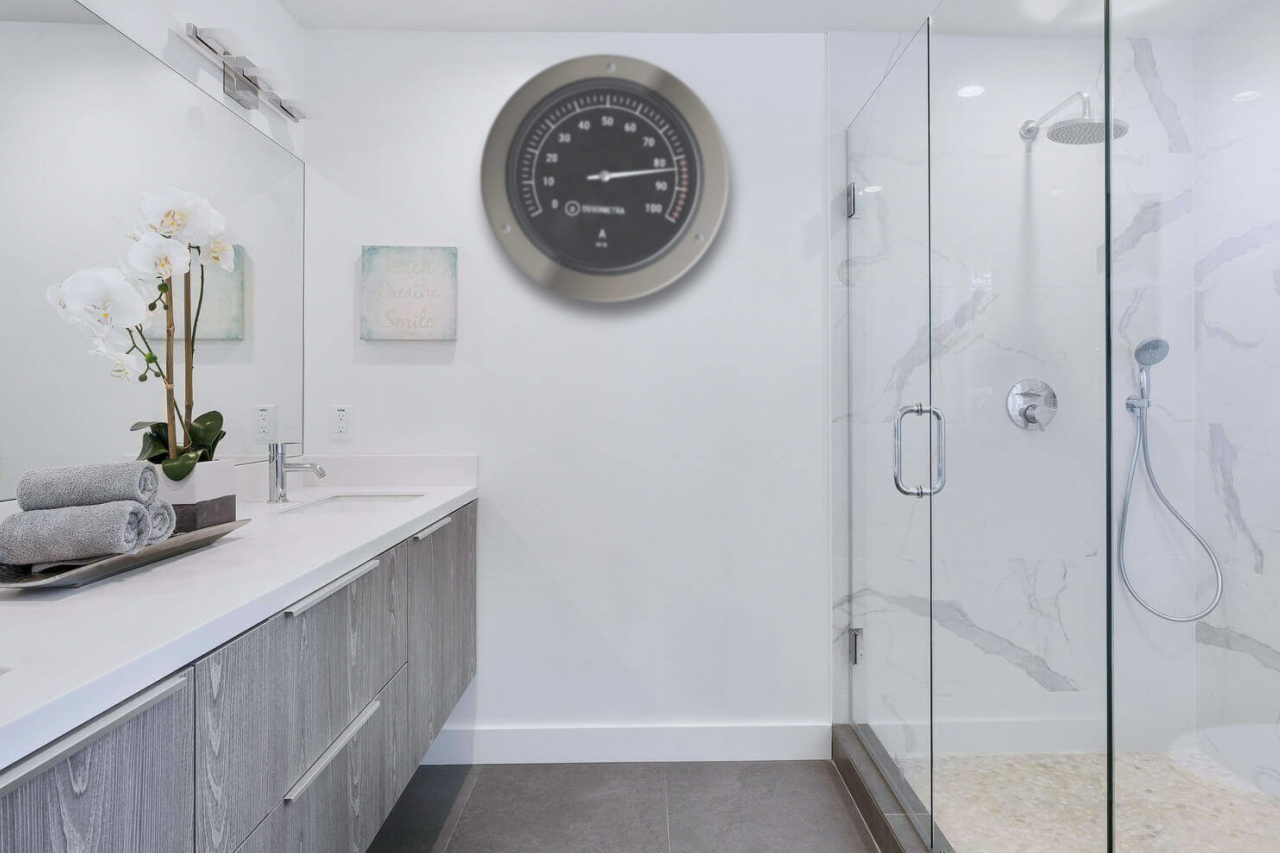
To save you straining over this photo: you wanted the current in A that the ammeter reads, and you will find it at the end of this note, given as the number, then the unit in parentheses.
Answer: 84 (A)
